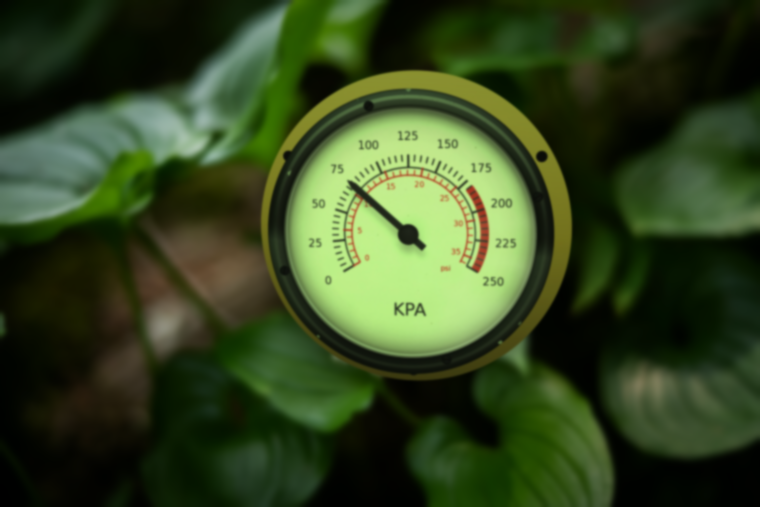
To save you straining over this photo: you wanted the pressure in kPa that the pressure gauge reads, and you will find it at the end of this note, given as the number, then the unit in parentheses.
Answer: 75 (kPa)
